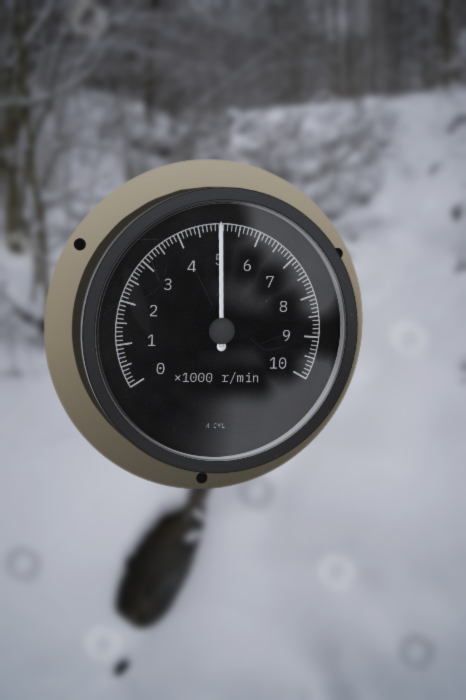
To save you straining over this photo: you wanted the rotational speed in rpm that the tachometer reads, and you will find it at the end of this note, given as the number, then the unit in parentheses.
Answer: 5000 (rpm)
